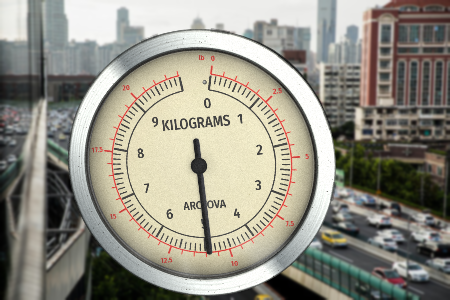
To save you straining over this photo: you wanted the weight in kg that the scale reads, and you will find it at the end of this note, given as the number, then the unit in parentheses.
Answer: 4.9 (kg)
